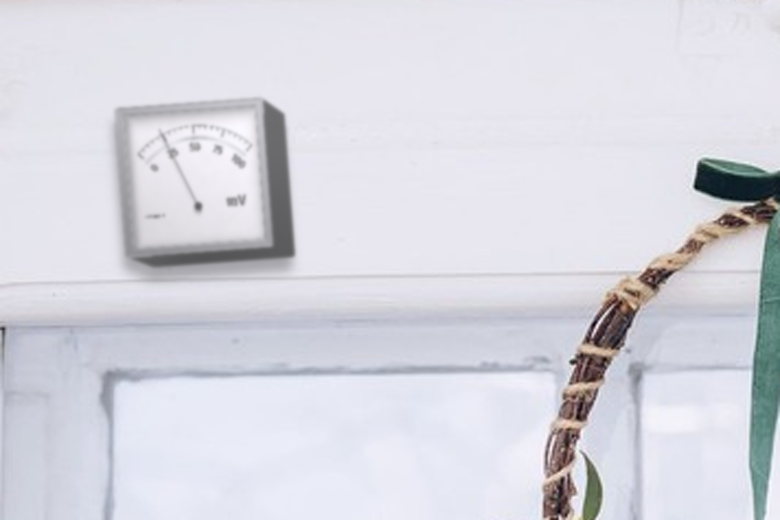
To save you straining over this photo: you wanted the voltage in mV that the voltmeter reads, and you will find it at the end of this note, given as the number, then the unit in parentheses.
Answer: 25 (mV)
